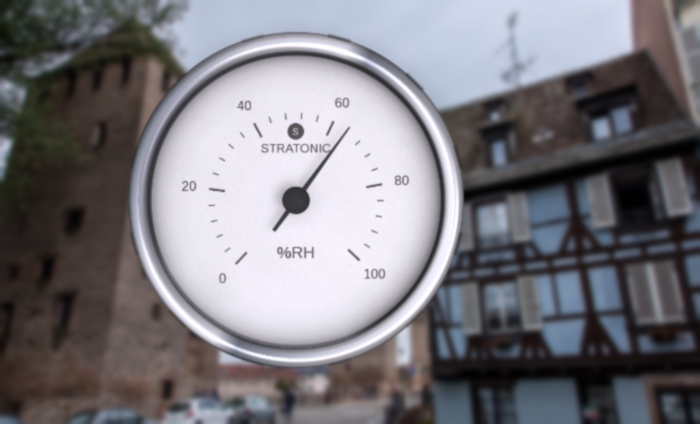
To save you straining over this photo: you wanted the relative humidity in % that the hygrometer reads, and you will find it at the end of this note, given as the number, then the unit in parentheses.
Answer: 64 (%)
